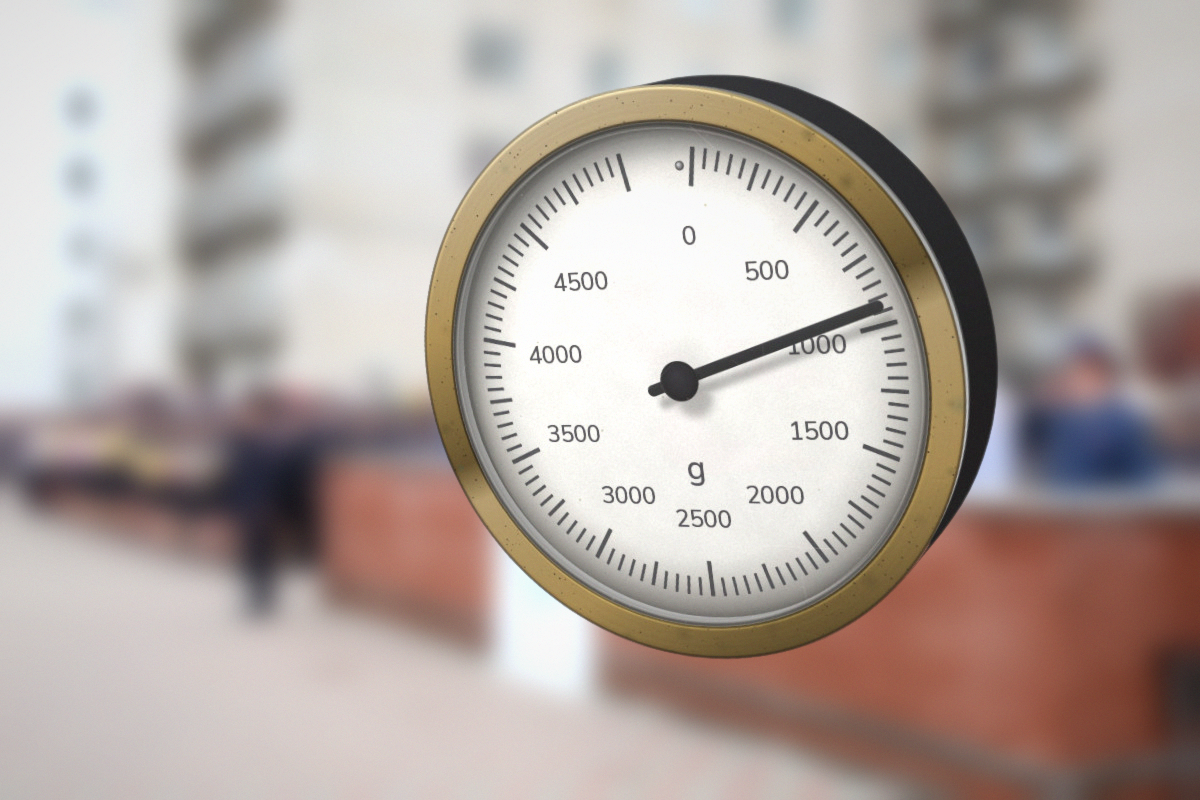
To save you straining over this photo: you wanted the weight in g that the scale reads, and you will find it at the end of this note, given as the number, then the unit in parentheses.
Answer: 925 (g)
